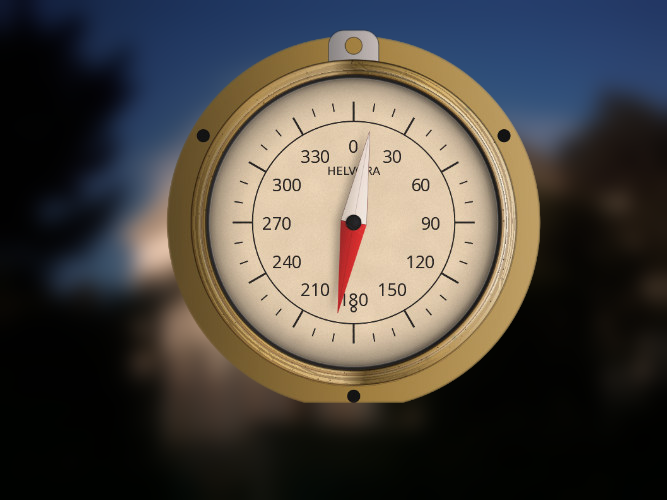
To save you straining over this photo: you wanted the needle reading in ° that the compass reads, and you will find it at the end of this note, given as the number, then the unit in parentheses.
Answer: 190 (°)
